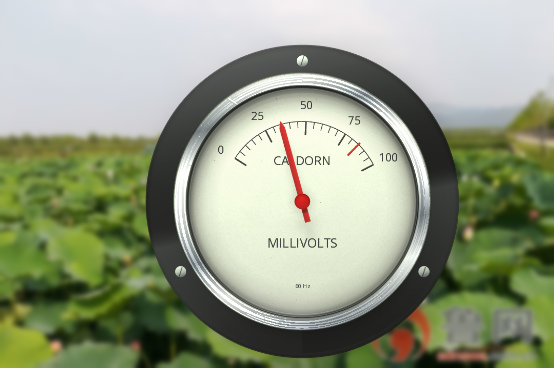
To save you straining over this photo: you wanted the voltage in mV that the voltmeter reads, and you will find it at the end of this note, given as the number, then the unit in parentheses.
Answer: 35 (mV)
